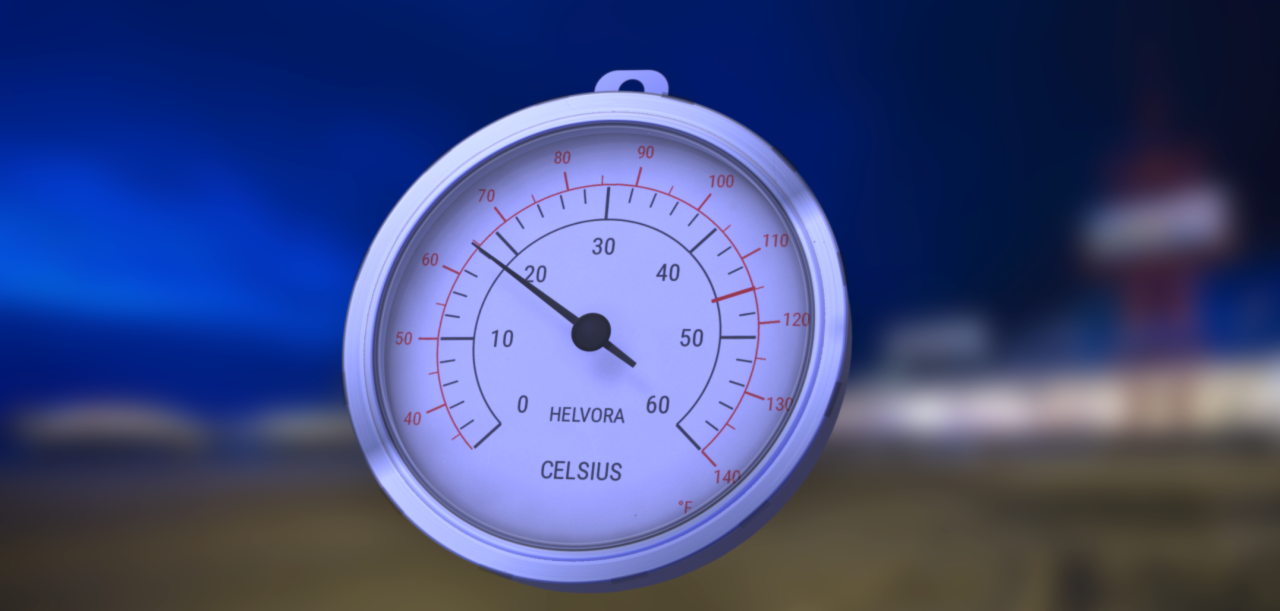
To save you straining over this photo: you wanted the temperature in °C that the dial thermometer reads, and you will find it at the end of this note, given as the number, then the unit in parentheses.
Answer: 18 (°C)
